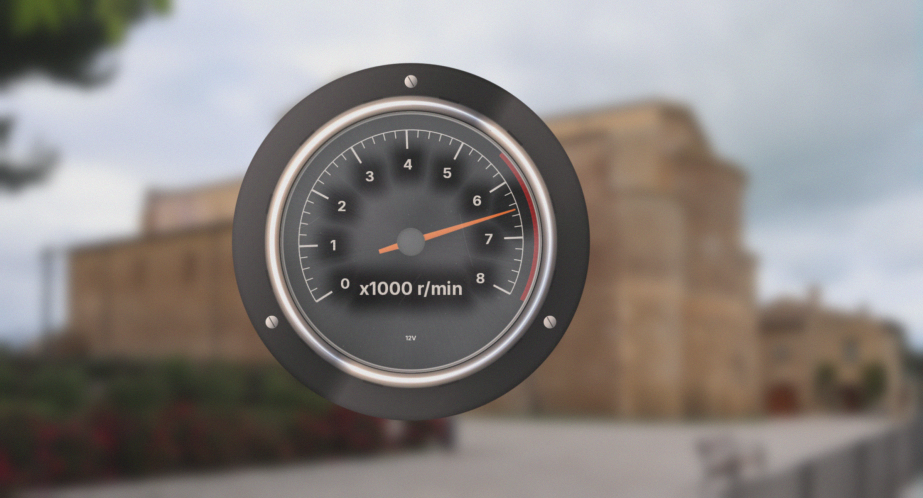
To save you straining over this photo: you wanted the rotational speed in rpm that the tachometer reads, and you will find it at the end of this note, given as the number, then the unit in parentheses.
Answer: 6500 (rpm)
